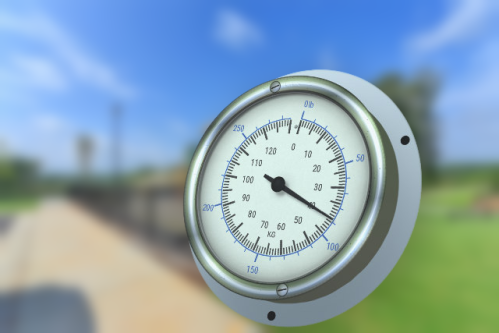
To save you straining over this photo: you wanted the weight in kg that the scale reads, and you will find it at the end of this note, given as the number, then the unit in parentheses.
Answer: 40 (kg)
